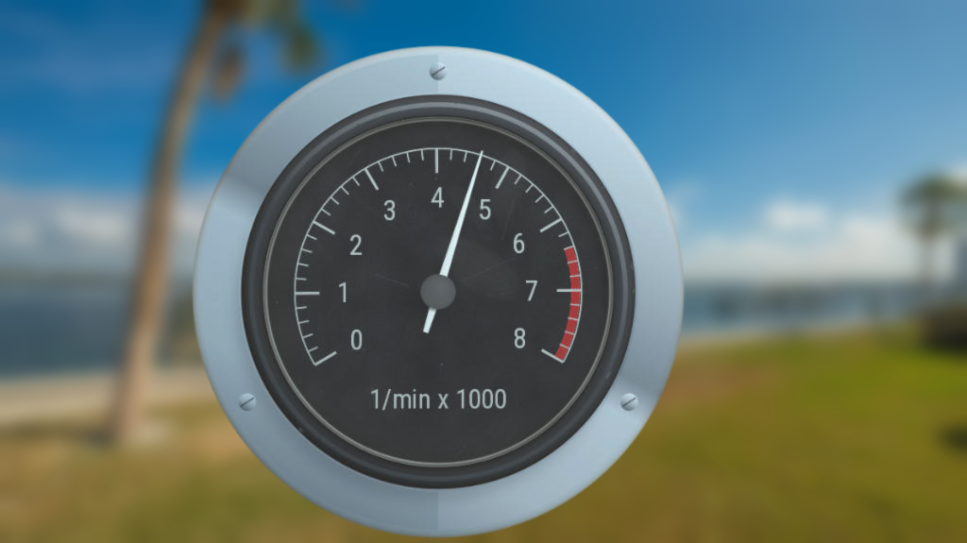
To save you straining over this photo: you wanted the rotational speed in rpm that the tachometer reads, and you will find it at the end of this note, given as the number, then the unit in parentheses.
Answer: 4600 (rpm)
